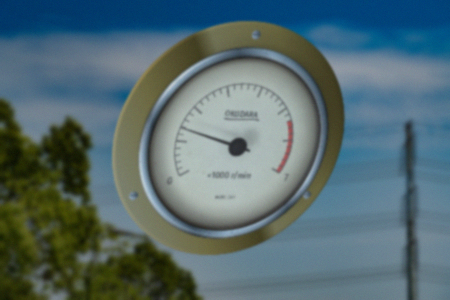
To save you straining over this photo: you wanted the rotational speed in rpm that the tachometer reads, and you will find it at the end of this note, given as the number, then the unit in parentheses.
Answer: 1400 (rpm)
